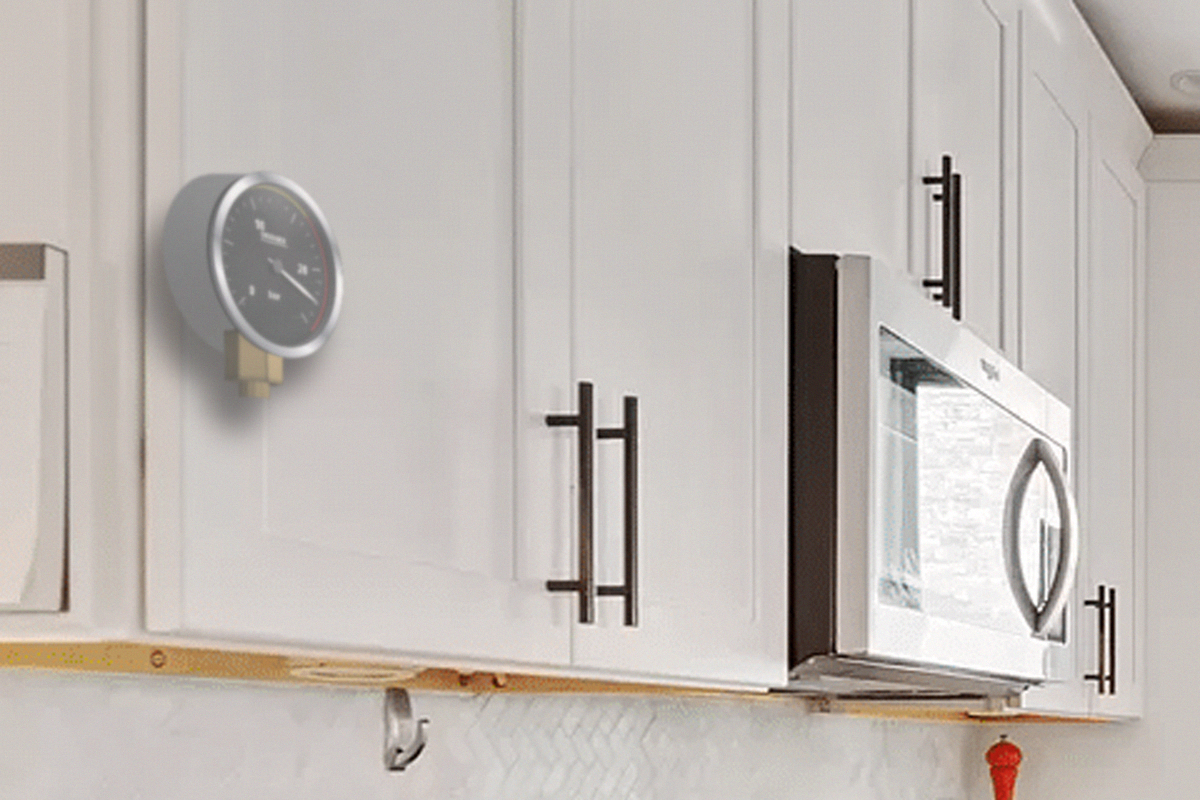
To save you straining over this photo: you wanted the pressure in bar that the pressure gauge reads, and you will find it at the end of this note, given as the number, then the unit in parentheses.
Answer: 23 (bar)
